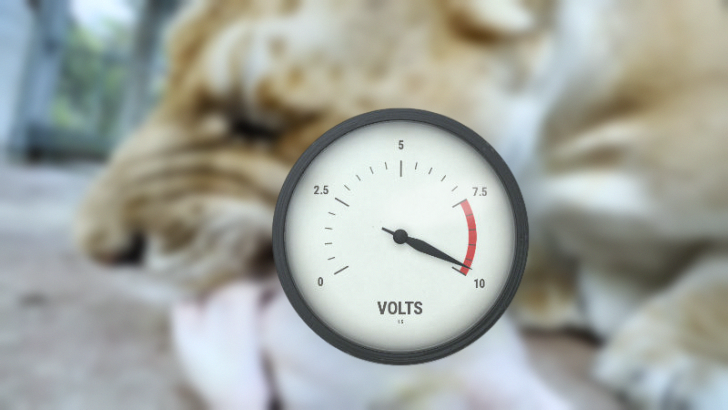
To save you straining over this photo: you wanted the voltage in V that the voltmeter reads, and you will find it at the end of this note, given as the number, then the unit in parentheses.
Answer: 9.75 (V)
